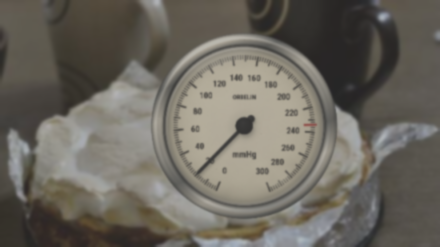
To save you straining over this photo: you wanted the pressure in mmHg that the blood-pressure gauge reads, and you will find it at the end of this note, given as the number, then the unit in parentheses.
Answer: 20 (mmHg)
